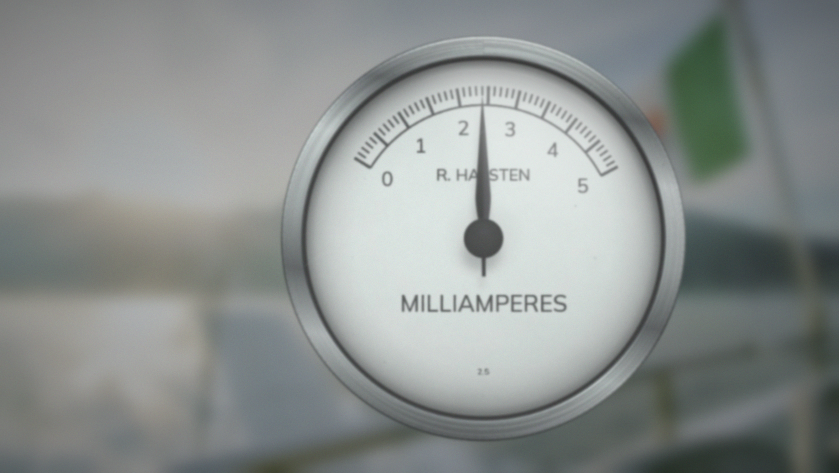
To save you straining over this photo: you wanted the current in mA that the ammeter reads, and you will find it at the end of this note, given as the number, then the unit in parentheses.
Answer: 2.4 (mA)
